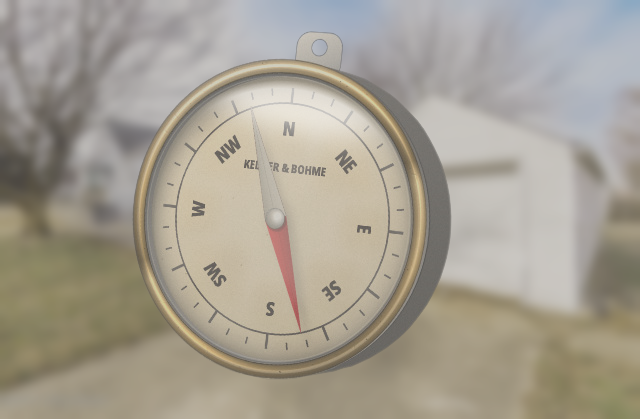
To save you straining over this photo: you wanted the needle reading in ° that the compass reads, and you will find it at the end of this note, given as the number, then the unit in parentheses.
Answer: 160 (°)
